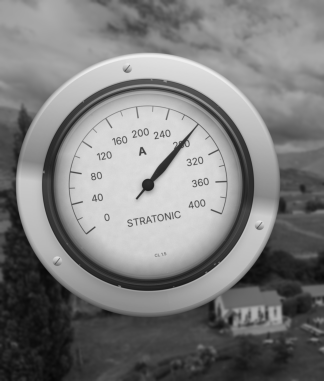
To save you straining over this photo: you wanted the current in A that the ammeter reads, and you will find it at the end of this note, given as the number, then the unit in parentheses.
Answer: 280 (A)
